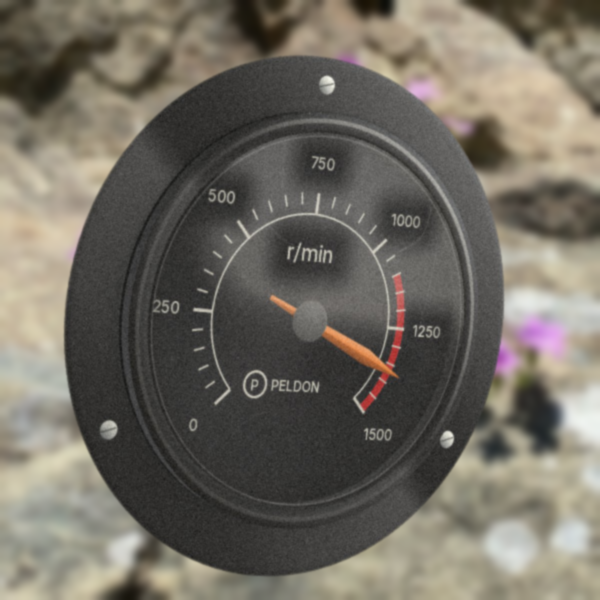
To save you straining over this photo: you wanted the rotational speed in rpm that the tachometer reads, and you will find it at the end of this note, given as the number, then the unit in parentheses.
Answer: 1375 (rpm)
